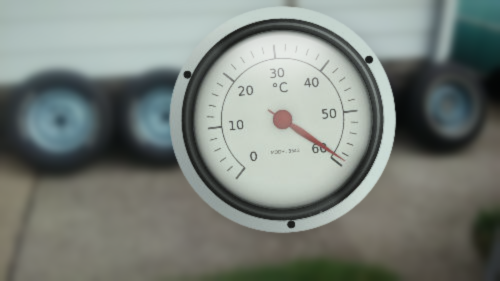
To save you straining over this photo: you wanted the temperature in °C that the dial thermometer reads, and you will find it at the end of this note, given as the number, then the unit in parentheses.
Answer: 59 (°C)
